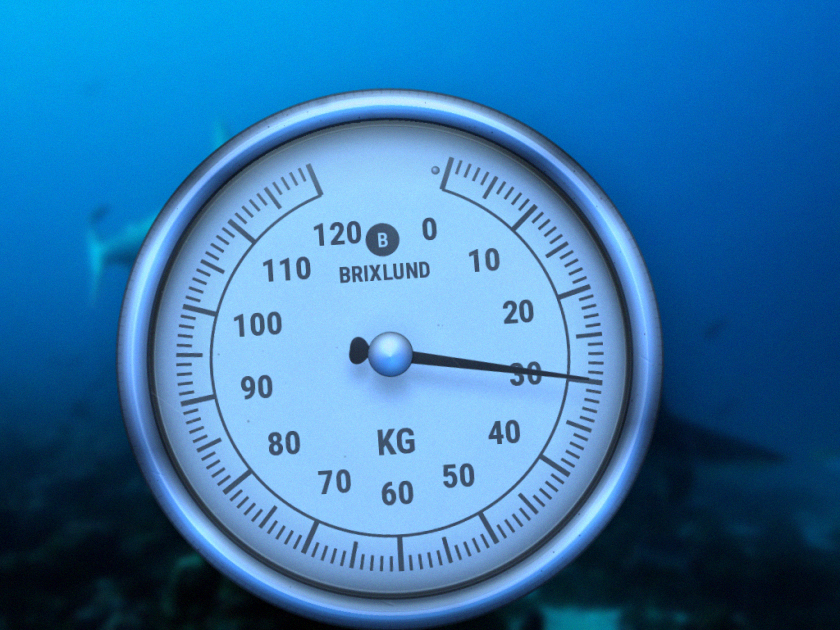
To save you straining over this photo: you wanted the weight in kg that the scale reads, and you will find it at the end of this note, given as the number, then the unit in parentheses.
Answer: 30 (kg)
